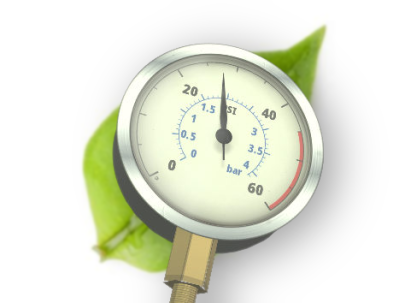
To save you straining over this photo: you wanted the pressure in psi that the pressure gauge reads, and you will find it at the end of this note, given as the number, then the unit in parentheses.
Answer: 27.5 (psi)
